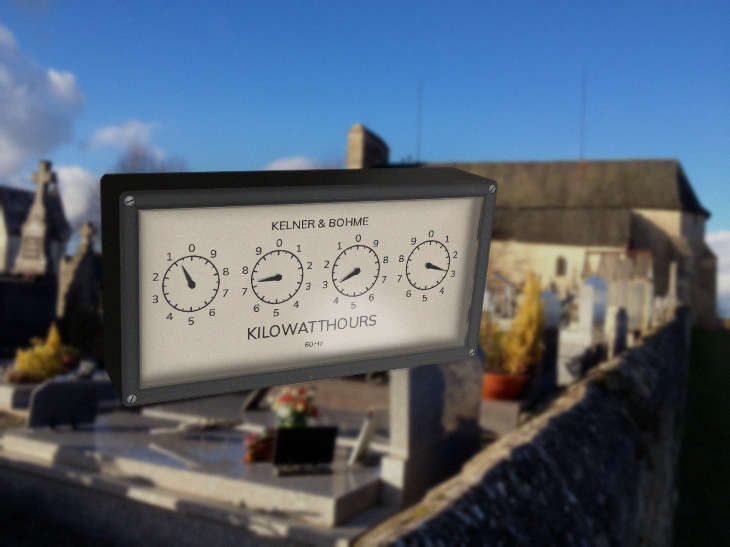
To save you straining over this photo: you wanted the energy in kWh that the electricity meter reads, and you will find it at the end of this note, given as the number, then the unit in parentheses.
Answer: 733 (kWh)
